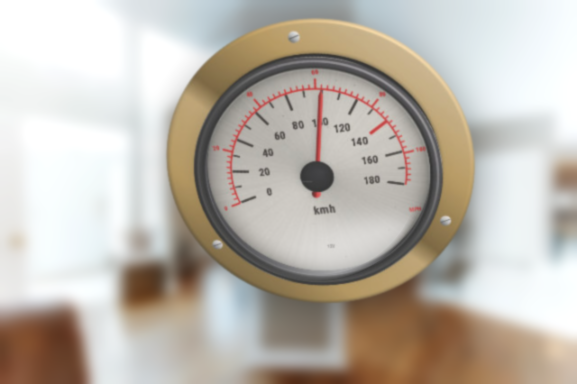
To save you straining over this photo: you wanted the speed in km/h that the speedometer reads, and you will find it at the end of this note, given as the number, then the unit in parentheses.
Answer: 100 (km/h)
